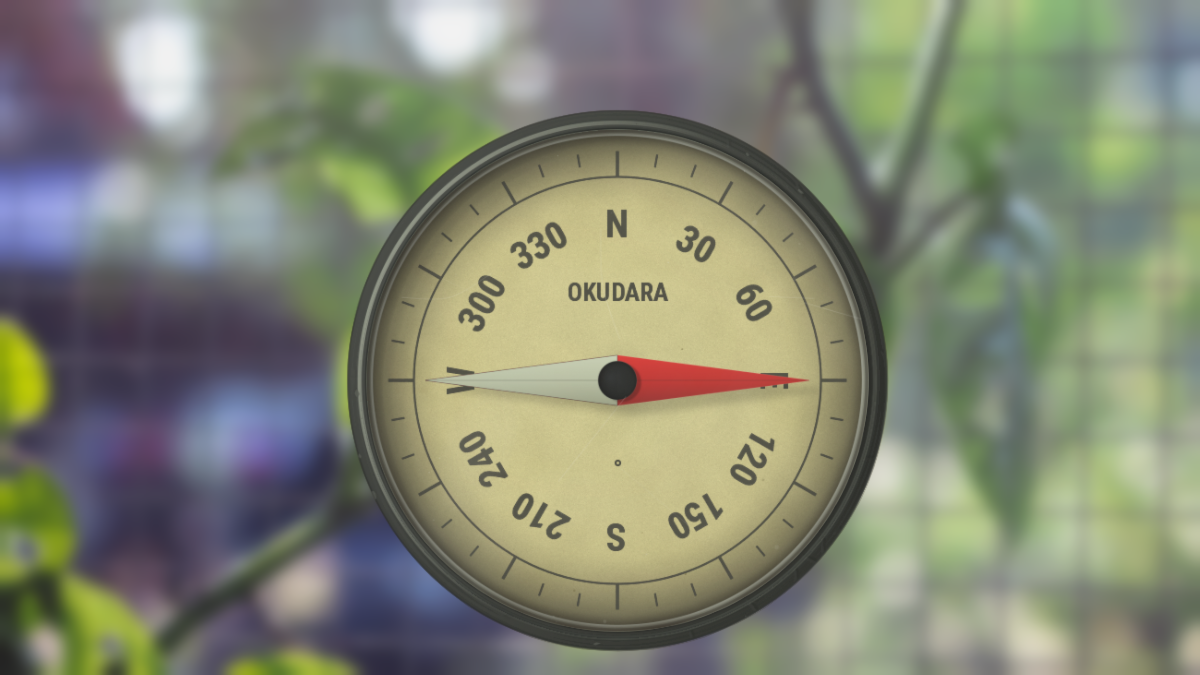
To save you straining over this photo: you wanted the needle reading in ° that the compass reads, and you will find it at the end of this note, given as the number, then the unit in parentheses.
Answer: 90 (°)
